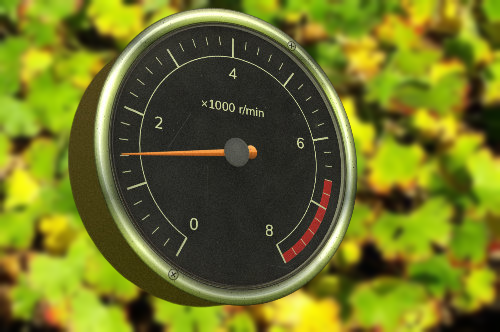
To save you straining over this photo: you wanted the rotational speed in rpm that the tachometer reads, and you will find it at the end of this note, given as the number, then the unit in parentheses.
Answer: 1400 (rpm)
